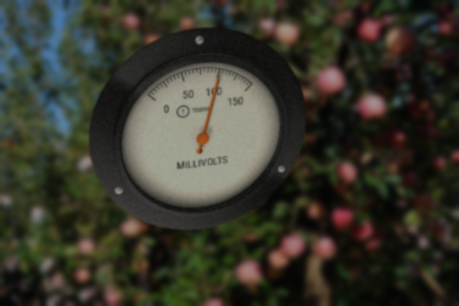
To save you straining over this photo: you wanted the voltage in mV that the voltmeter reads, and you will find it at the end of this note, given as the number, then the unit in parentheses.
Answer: 100 (mV)
